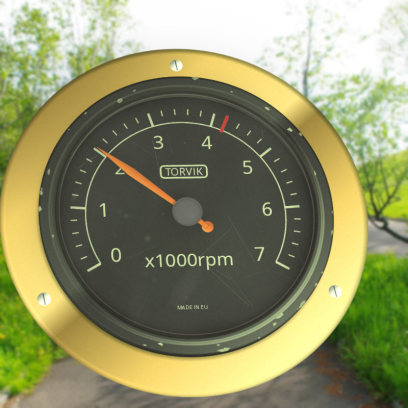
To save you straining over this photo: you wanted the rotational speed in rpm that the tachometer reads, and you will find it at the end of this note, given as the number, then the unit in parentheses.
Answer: 2000 (rpm)
